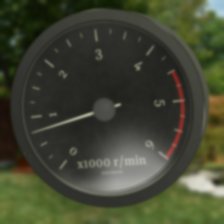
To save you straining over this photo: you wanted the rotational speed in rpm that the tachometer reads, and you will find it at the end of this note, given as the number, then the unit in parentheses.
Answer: 750 (rpm)
